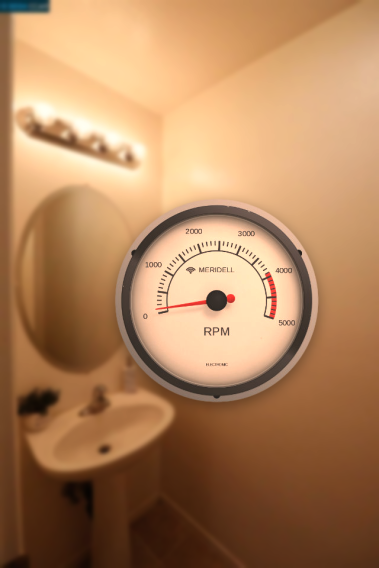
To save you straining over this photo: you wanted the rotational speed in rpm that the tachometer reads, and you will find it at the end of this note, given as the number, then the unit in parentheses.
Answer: 100 (rpm)
